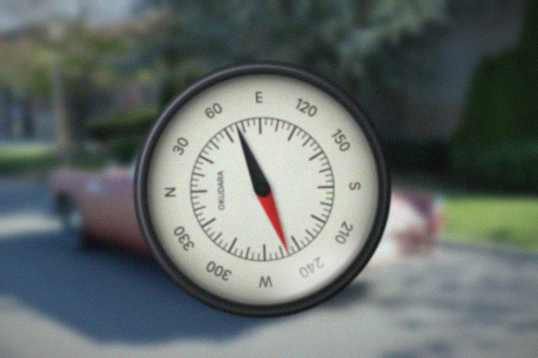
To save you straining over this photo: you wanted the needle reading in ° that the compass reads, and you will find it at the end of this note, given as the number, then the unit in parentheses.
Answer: 250 (°)
